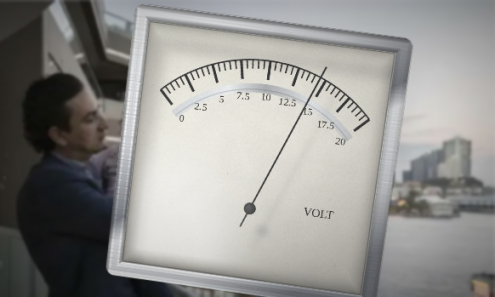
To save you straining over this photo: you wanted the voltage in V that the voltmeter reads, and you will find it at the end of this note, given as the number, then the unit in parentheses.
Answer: 14.5 (V)
